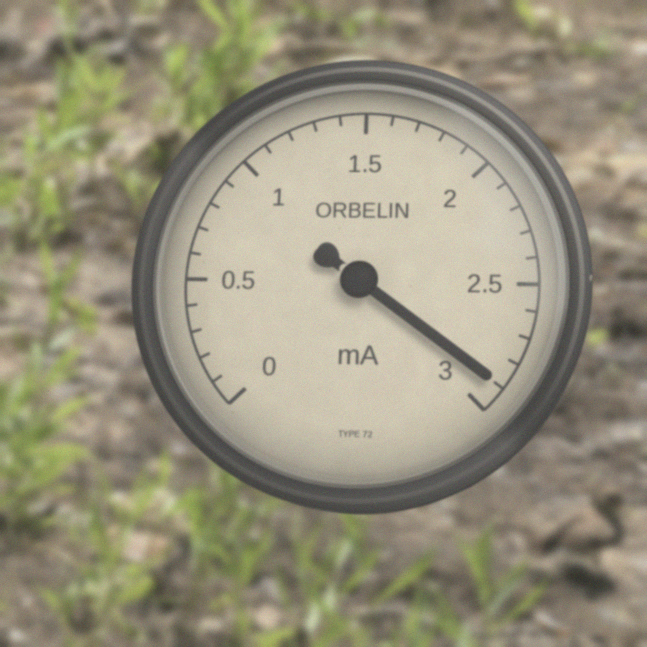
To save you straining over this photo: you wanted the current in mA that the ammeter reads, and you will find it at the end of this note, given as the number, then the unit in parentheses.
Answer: 2.9 (mA)
